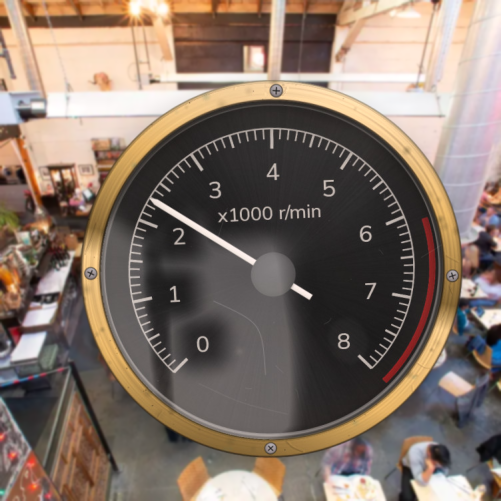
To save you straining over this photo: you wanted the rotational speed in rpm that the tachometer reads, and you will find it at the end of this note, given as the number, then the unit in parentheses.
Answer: 2300 (rpm)
